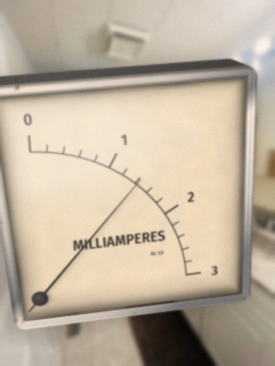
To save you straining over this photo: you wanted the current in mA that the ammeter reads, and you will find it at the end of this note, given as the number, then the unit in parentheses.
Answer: 1.4 (mA)
